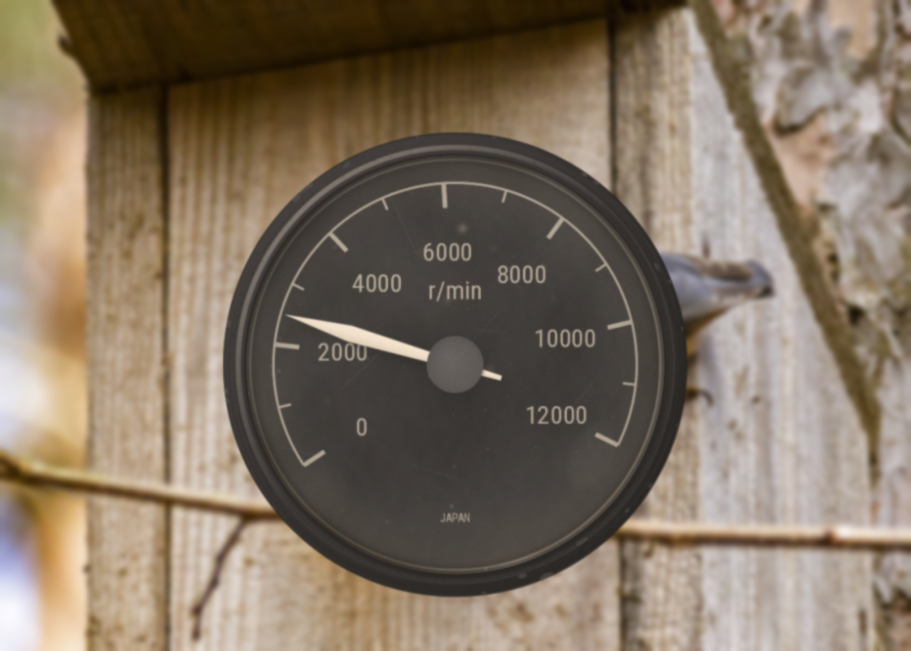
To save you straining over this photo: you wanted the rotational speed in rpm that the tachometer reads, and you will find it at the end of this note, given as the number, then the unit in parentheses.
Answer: 2500 (rpm)
